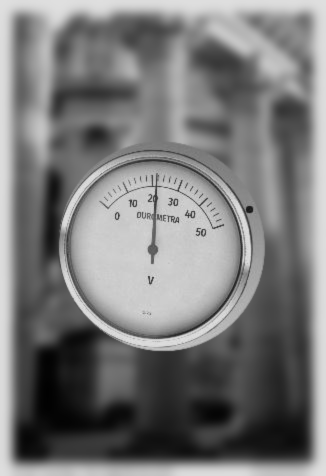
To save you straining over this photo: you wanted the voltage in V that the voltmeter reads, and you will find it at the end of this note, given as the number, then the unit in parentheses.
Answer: 22 (V)
